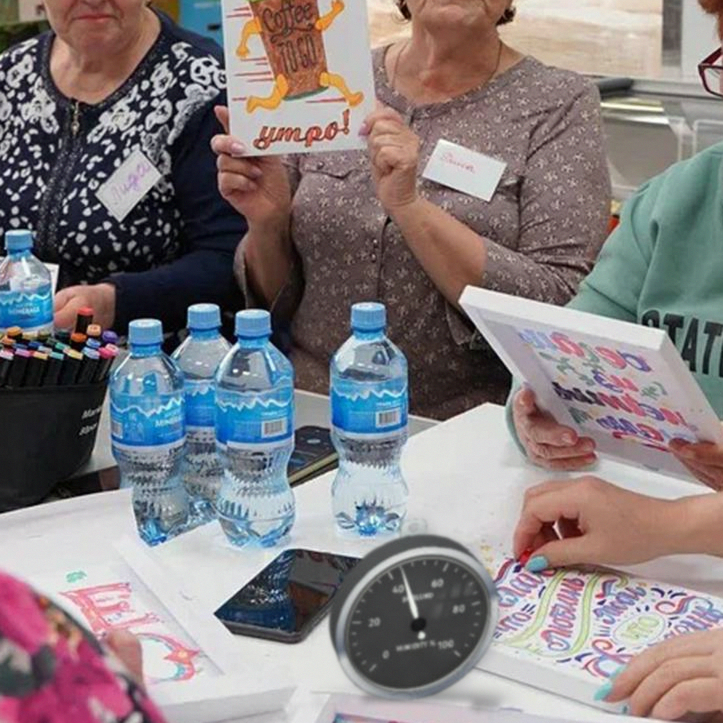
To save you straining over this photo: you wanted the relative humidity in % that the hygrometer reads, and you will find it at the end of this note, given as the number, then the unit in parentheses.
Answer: 44 (%)
